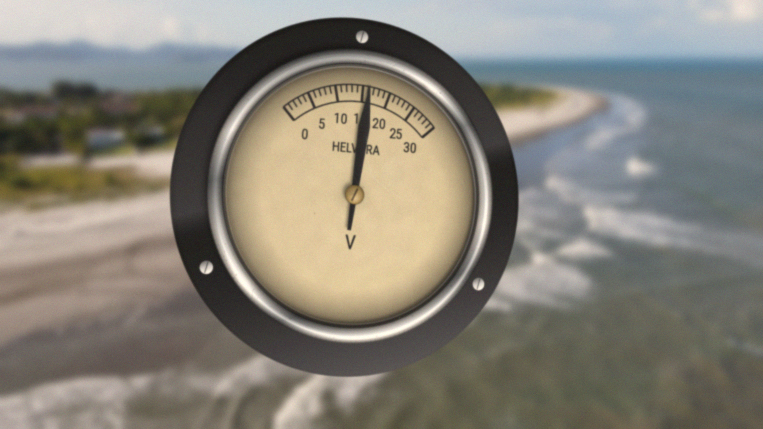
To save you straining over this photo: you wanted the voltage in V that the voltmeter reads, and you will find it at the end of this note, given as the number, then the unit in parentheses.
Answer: 16 (V)
